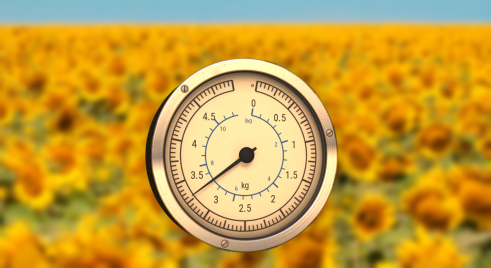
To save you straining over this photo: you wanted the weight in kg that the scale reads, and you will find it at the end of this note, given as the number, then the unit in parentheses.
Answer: 3.3 (kg)
